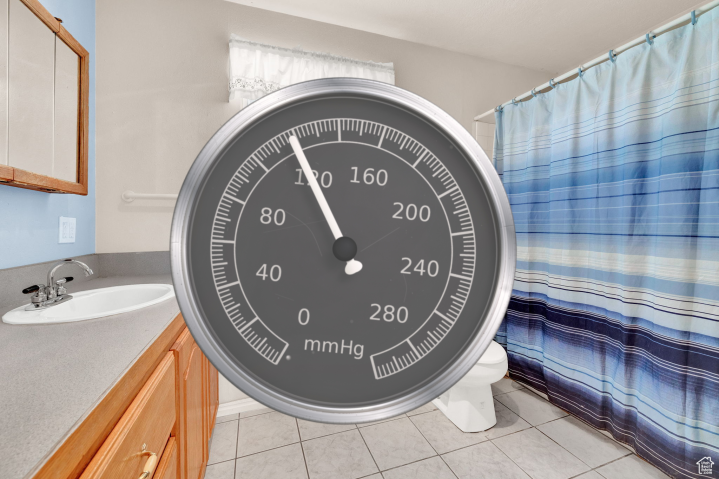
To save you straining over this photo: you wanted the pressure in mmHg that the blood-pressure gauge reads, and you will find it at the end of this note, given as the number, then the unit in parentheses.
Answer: 118 (mmHg)
